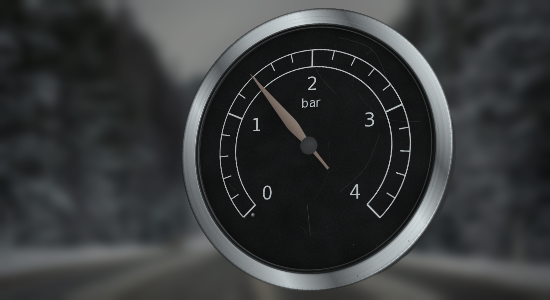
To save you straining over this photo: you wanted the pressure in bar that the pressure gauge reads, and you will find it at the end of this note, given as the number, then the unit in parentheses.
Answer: 1.4 (bar)
